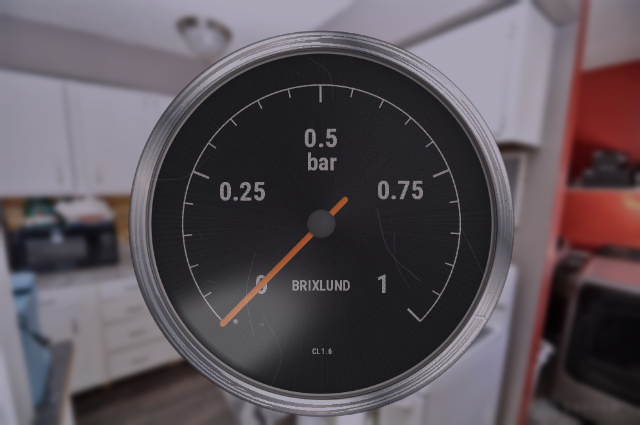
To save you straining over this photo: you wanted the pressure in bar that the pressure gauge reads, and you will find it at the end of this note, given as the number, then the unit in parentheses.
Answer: 0 (bar)
